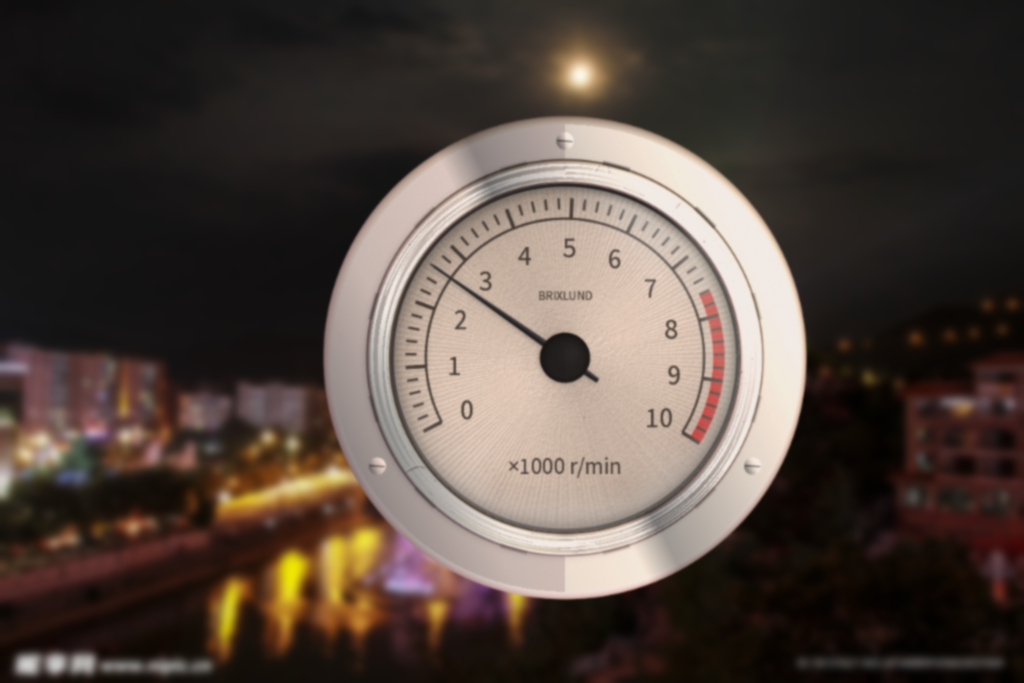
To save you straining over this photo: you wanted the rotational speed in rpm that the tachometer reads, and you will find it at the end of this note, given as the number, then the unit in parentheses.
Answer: 2600 (rpm)
